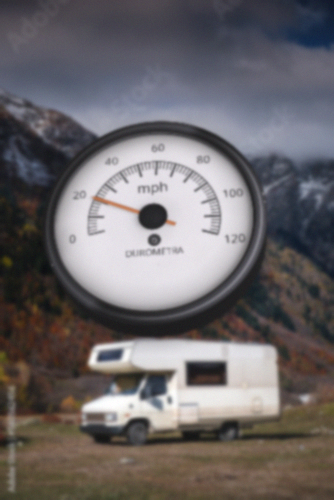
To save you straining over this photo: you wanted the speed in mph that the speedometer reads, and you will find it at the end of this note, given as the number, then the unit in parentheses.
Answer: 20 (mph)
